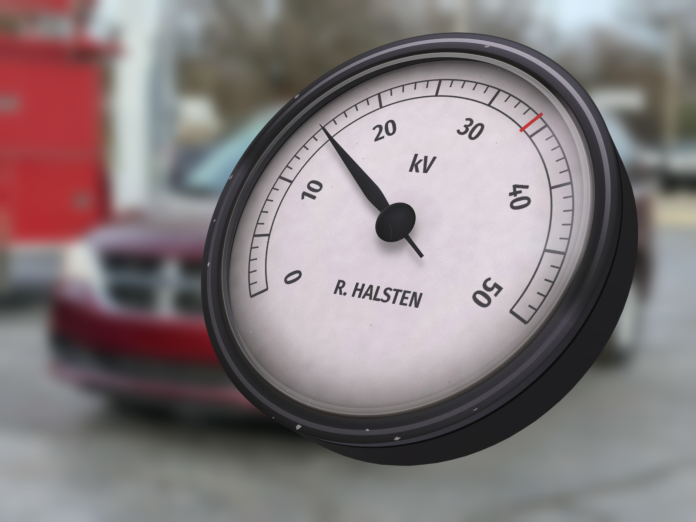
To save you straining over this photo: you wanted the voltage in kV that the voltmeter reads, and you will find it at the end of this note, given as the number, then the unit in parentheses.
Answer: 15 (kV)
